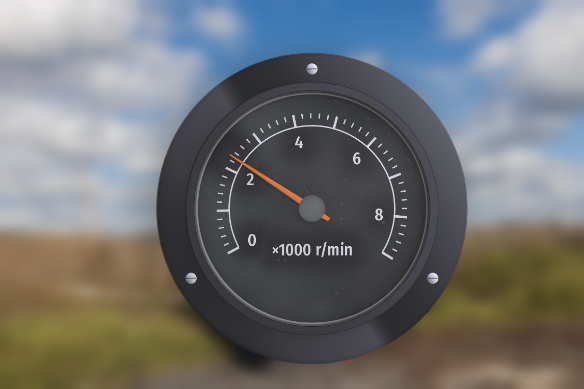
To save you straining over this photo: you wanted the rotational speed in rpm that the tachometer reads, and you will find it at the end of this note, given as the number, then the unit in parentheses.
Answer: 2300 (rpm)
